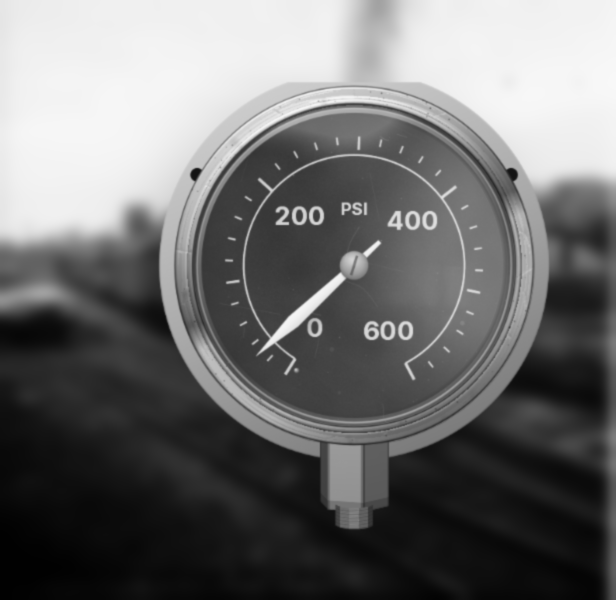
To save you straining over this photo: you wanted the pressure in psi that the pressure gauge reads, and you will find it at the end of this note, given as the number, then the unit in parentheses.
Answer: 30 (psi)
